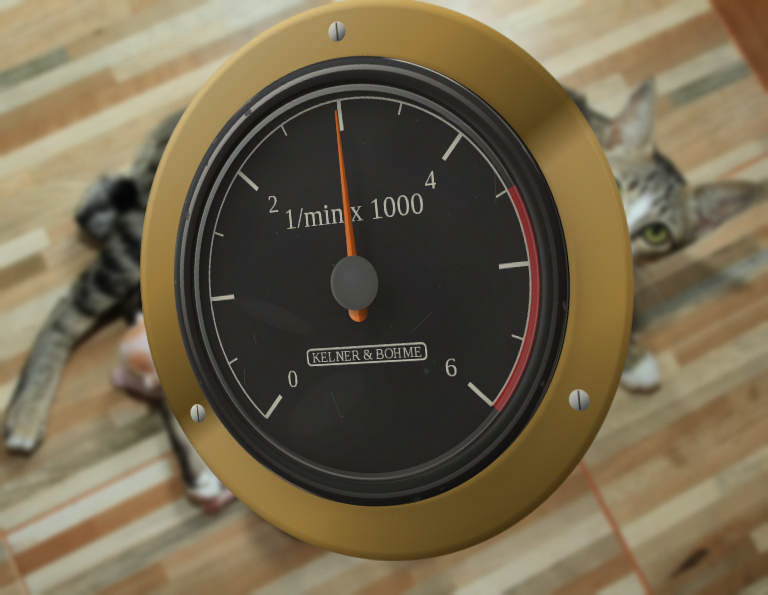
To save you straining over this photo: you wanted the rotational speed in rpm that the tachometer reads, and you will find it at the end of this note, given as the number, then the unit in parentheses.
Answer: 3000 (rpm)
